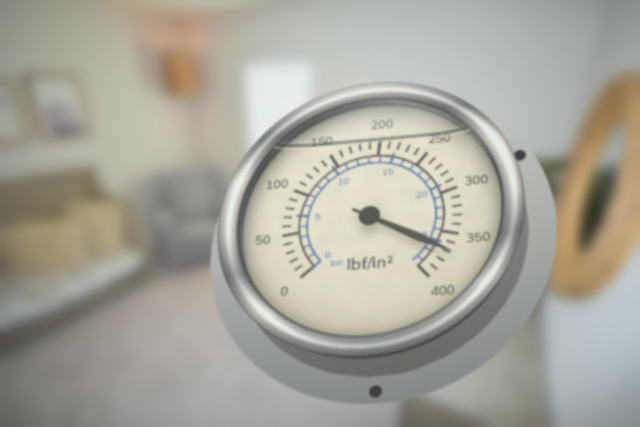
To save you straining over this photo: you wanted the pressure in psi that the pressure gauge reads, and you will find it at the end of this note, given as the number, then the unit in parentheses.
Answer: 370 (psi)
